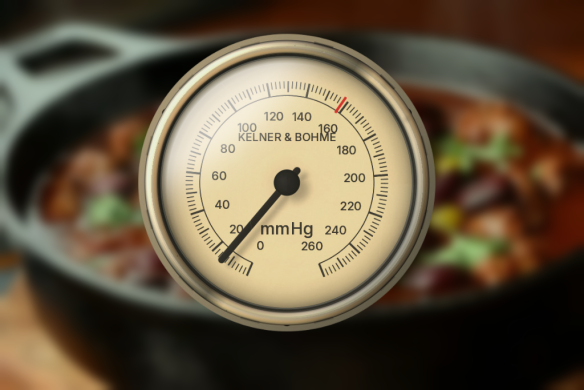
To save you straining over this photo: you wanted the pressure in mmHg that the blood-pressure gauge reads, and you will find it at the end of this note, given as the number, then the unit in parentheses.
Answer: 14 (mmHg)
